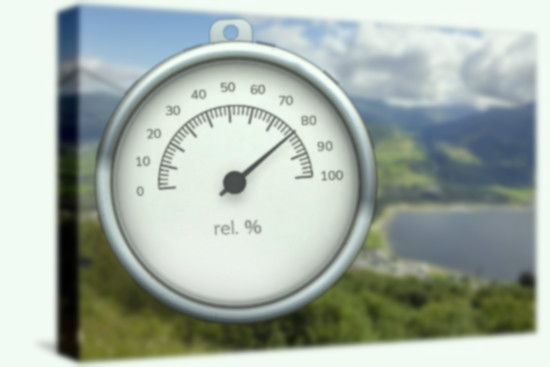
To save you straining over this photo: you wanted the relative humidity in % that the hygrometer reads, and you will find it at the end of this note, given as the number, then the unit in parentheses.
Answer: 80 (%)
